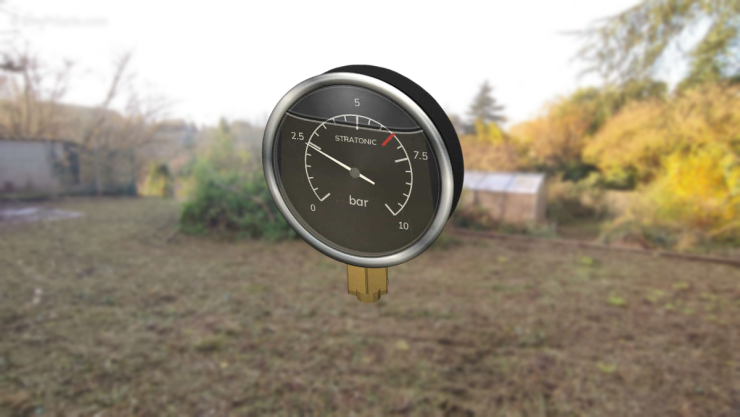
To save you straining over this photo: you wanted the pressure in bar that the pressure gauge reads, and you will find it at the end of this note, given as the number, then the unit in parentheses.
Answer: 2.5 (bar)
